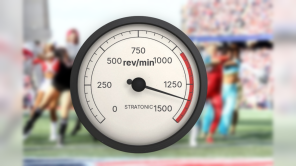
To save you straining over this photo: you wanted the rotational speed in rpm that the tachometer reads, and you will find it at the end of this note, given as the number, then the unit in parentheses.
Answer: 1350 (rpm)
